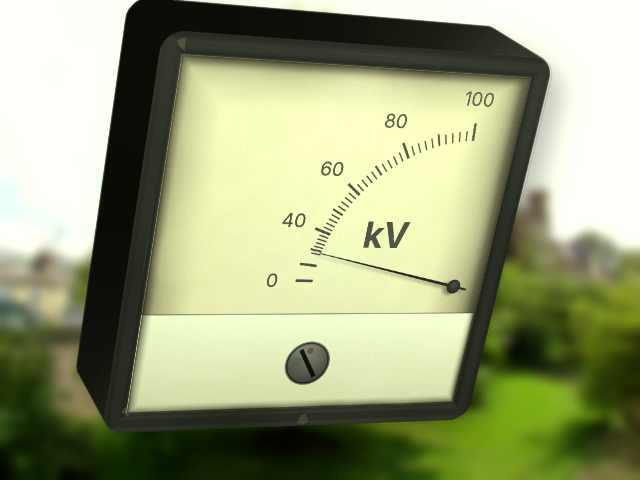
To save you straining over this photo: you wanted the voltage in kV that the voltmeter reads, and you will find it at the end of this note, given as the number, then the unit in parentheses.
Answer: 30 (kV)
